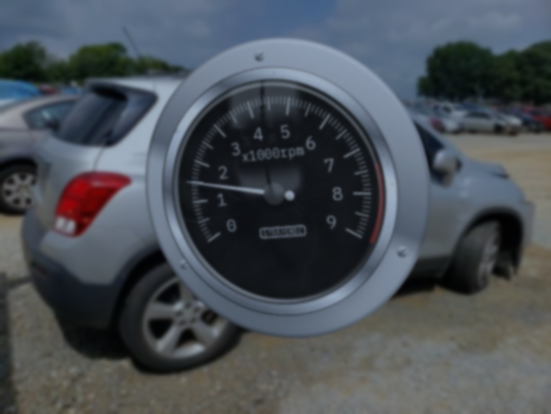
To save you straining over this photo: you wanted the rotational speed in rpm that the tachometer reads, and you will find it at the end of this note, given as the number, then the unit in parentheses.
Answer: 1500 (rpm)
